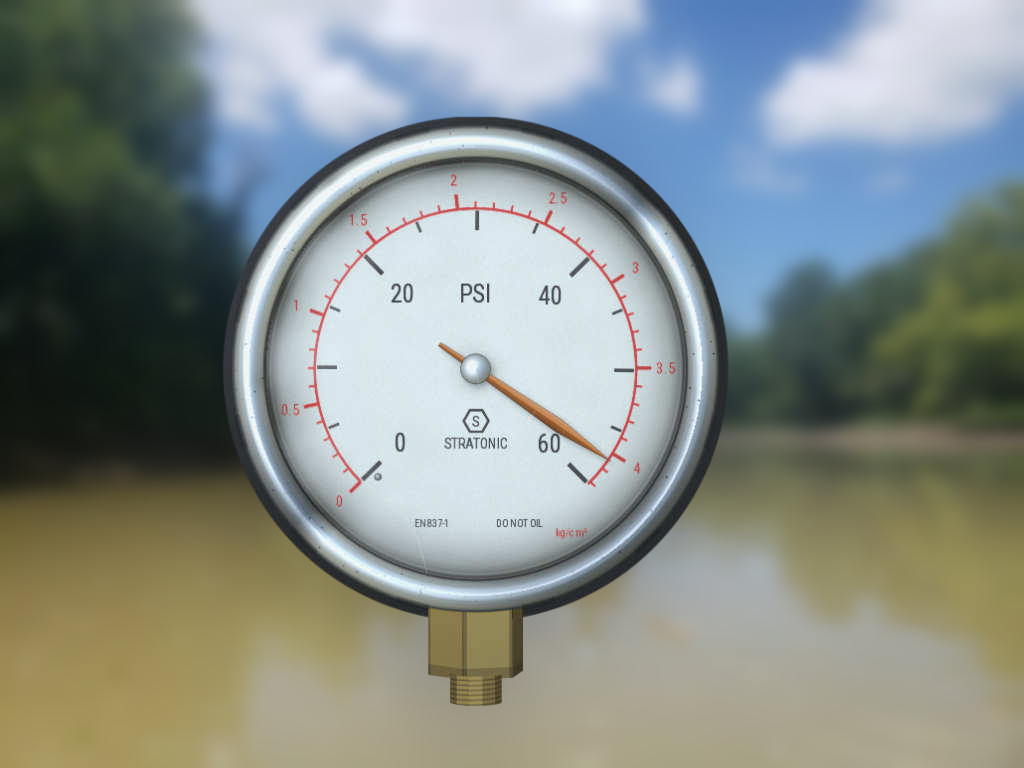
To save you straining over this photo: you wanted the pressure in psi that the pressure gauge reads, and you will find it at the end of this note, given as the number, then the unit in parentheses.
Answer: 57.5 (psi)
